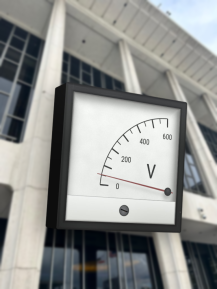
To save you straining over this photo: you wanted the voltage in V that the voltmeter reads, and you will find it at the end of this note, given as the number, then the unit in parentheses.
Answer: 50 (V)
